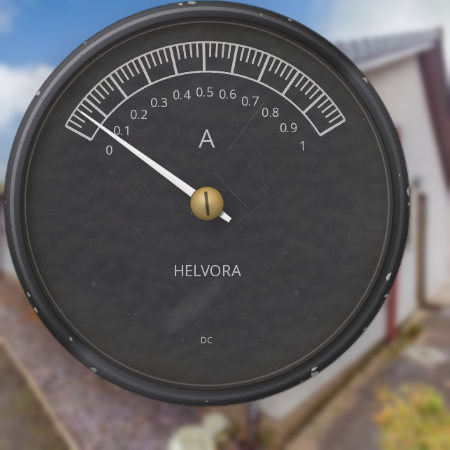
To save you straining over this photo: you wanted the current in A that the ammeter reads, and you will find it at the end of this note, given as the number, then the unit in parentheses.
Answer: 0.06 (A)
